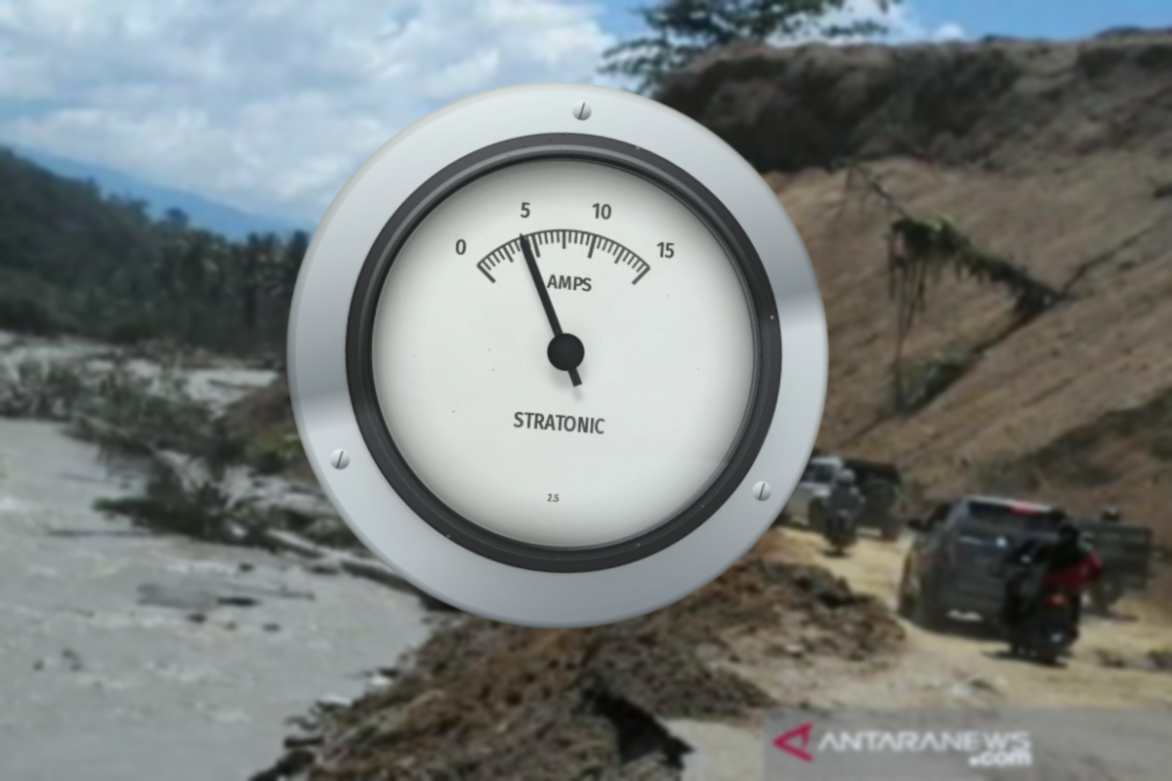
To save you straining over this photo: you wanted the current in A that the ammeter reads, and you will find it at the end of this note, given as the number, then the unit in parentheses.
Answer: 4 (A)
